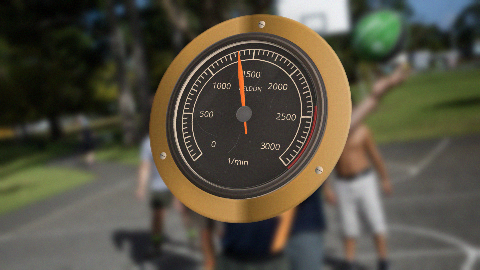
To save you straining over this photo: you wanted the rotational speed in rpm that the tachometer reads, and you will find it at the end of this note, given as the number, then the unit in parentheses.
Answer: 1350 (rpm)
